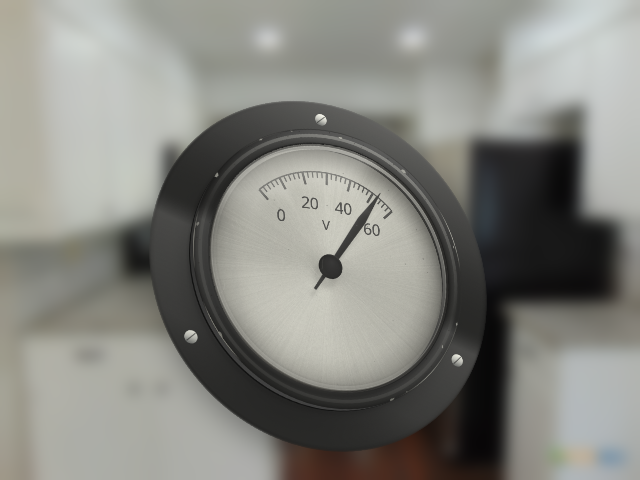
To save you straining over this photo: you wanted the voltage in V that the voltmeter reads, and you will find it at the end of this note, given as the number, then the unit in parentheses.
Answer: 52 (V)
